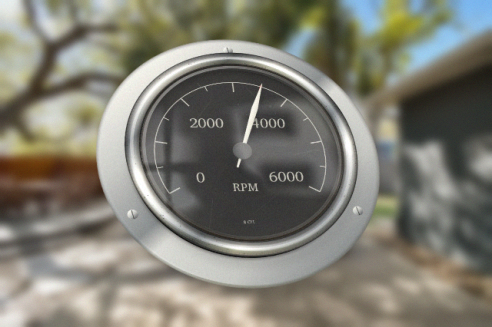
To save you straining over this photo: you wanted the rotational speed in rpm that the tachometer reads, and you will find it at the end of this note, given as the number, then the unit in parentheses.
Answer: 3500 (rpm)
